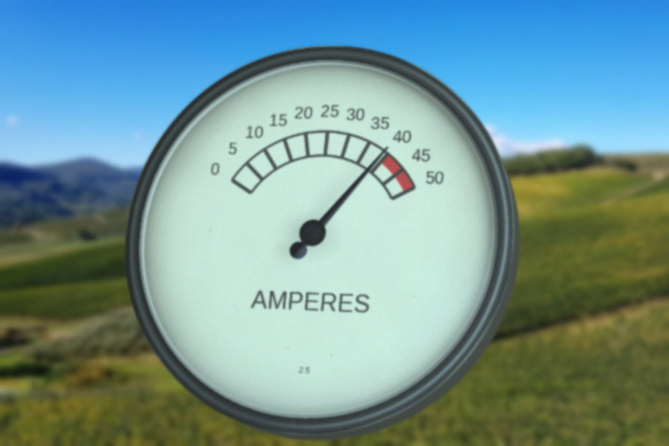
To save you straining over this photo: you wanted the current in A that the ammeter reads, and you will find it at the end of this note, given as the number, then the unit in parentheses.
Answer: 40 (A)
